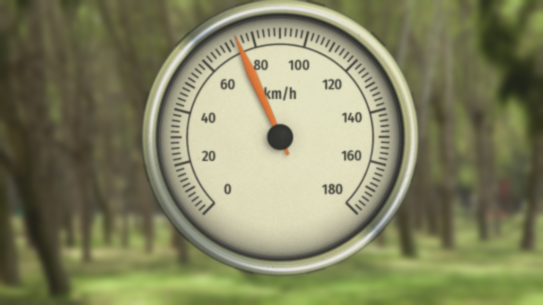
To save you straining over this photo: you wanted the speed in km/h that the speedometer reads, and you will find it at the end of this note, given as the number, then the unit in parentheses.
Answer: 74 (km/h)
